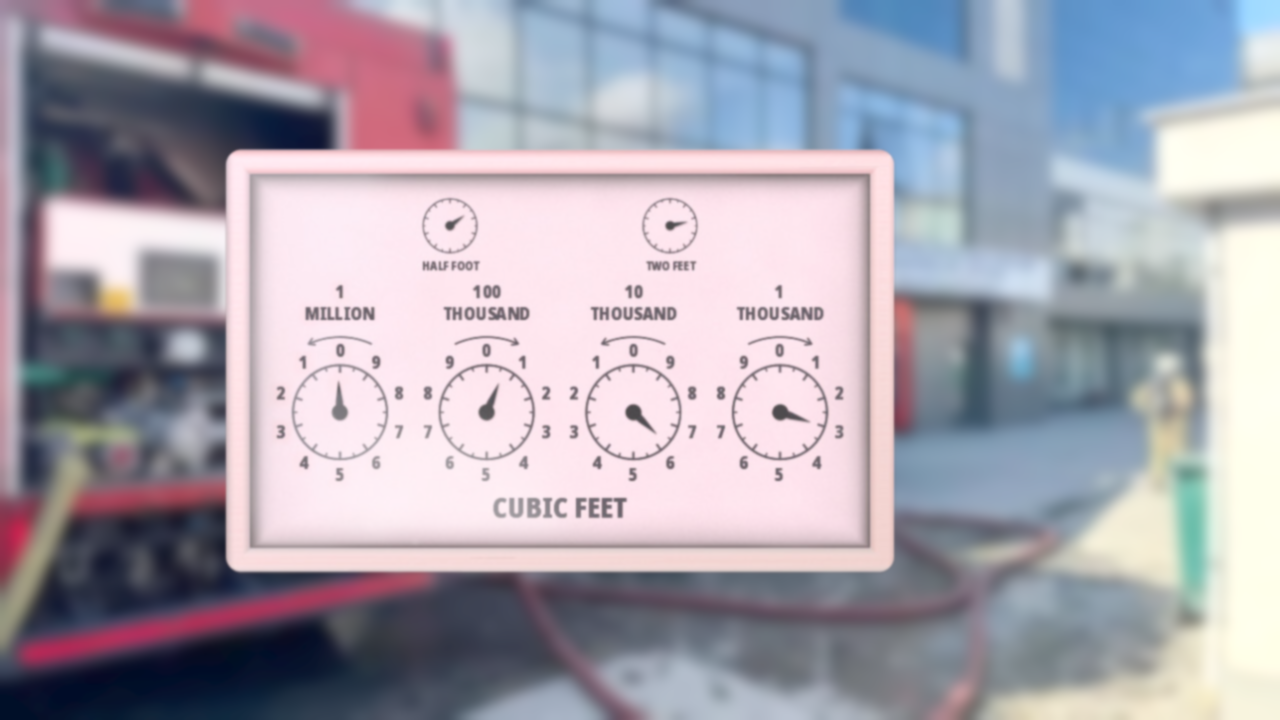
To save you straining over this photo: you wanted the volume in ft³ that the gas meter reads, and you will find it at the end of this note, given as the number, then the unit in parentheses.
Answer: 6300 (ft³)
